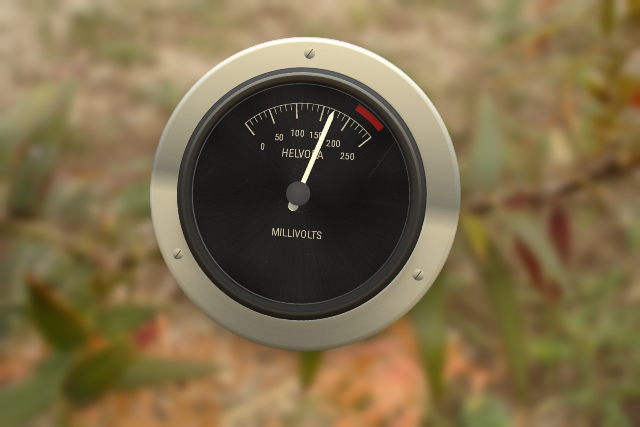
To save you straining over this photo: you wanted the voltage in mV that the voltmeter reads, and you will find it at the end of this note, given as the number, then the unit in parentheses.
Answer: 170 (mV)
